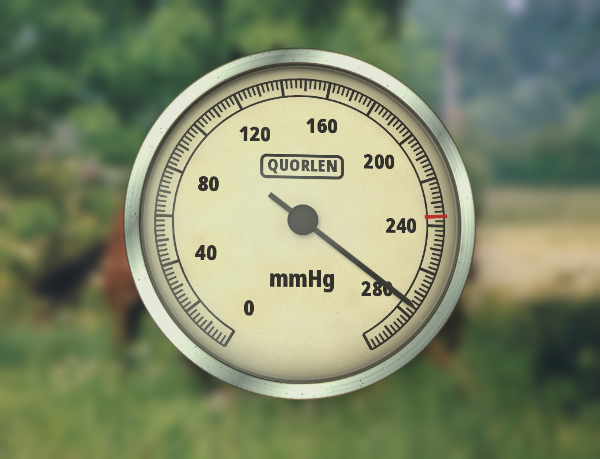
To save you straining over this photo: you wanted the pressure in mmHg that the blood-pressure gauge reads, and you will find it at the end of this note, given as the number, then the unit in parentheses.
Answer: 276 (mmHg)
